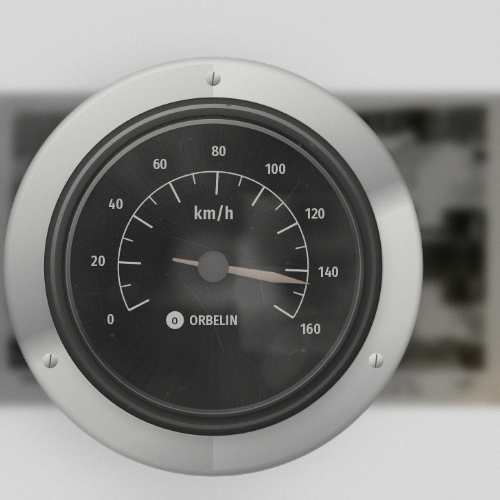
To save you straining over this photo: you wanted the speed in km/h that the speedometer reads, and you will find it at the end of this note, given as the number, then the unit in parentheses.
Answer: 145 (km/h)
